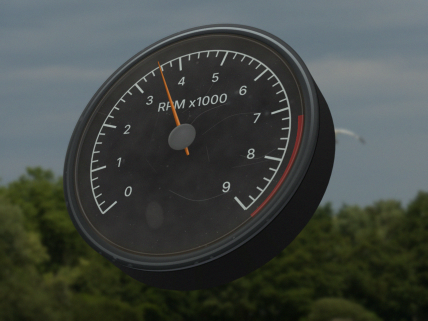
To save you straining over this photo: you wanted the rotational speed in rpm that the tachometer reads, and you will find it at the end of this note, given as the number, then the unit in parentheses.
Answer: 3600 (rpm)
